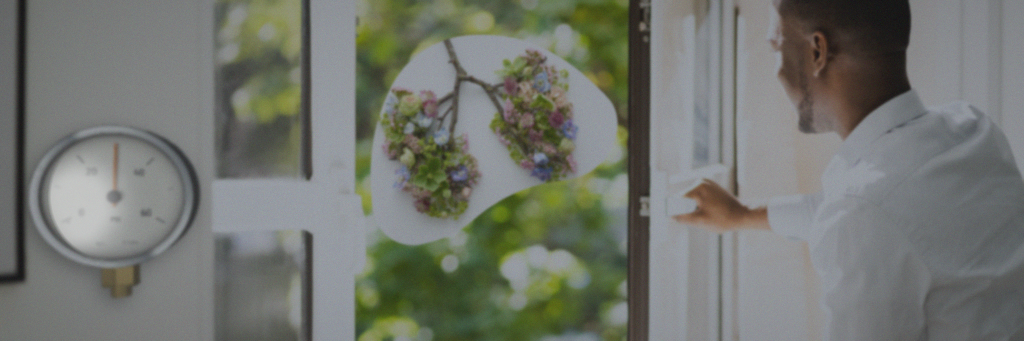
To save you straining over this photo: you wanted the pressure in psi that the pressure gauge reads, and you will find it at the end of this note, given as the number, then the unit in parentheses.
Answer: 30 (psi)
